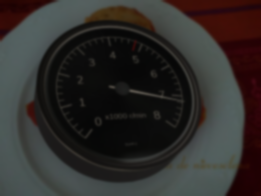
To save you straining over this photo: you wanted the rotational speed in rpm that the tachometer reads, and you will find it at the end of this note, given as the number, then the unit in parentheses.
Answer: 7200 (rpm)
